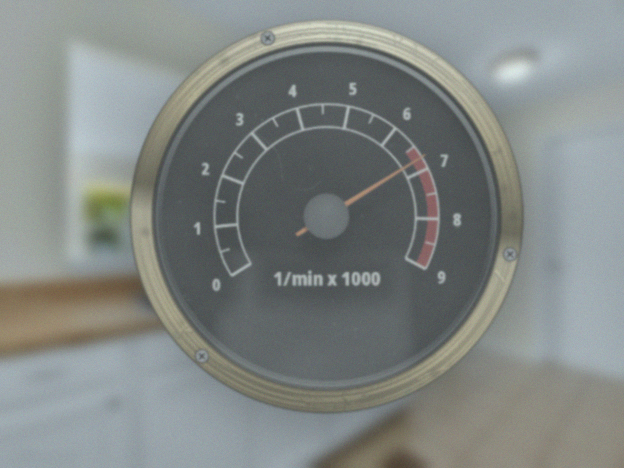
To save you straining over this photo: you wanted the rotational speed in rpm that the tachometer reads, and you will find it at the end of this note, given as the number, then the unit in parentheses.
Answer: 6750 (rpm)
